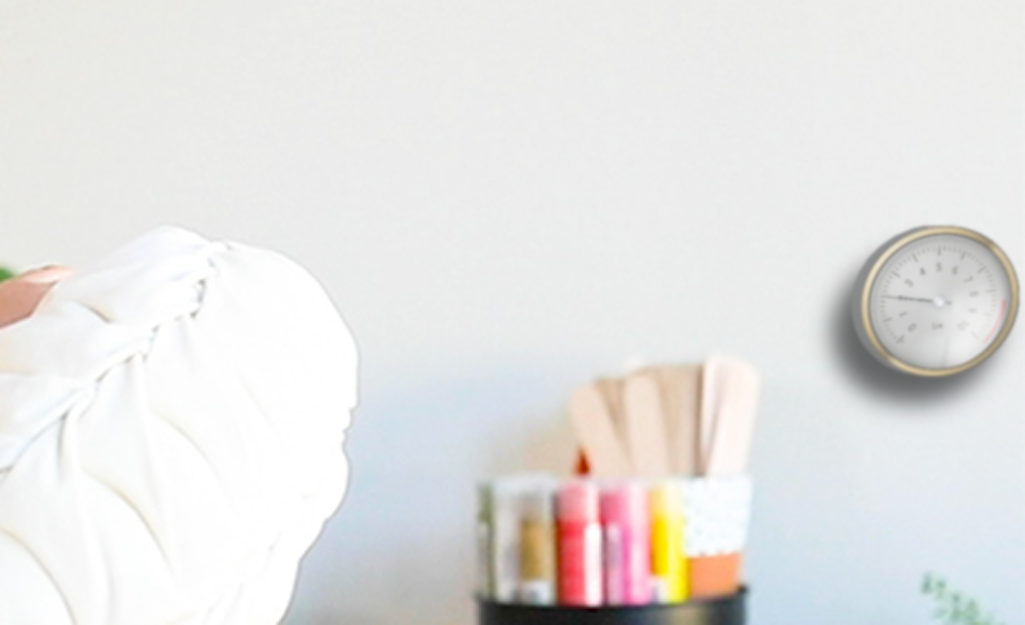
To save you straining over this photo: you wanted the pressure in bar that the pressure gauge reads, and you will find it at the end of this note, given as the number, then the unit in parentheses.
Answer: 2 (bar)
